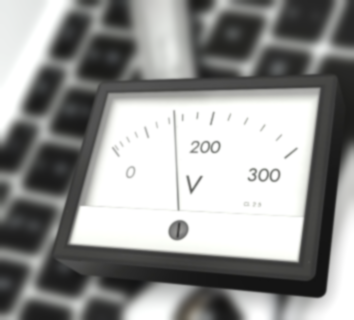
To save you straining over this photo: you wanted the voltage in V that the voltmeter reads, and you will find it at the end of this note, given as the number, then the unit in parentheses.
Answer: 150 (V)
